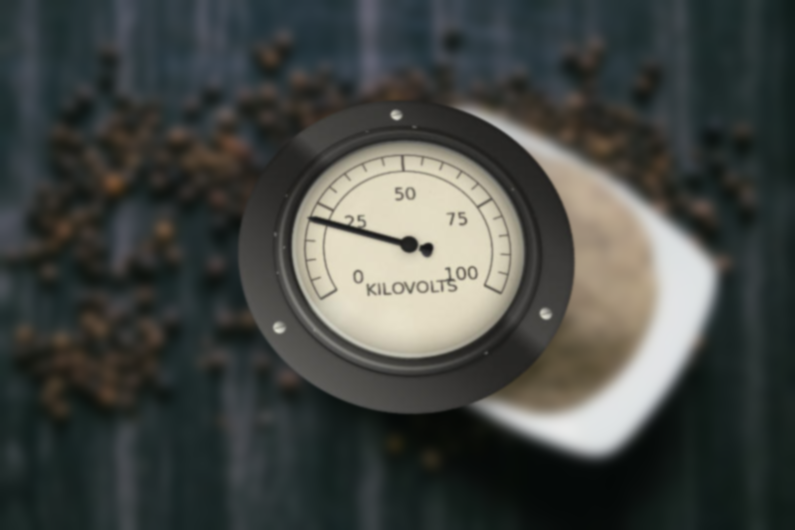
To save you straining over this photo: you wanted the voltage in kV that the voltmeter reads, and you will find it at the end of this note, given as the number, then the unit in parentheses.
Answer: 20 (kV)
